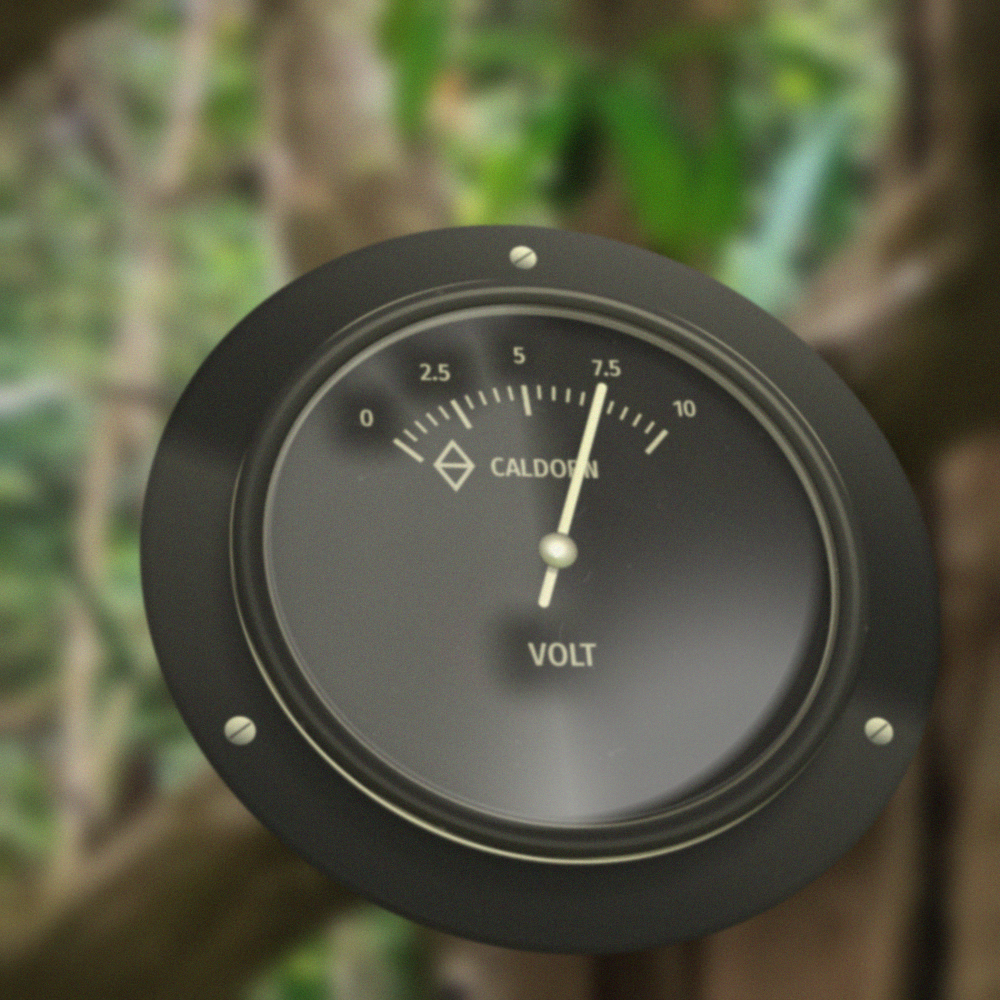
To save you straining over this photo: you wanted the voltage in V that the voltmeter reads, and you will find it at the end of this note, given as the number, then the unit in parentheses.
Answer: 7.5 (V)
